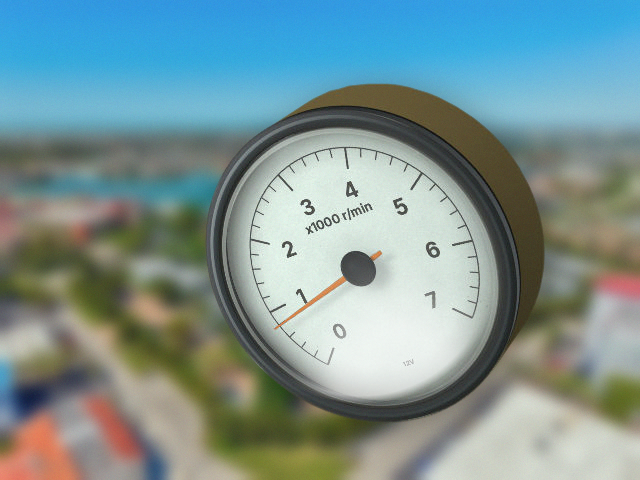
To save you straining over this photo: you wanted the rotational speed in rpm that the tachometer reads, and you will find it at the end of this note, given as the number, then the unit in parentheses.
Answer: 800 (rpm)
